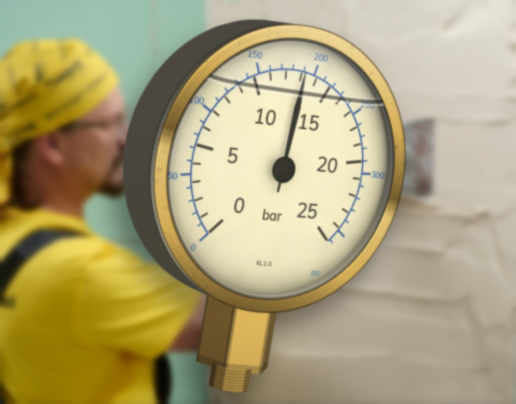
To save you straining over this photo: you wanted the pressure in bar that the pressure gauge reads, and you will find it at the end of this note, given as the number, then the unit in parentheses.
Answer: 13 (bar)
